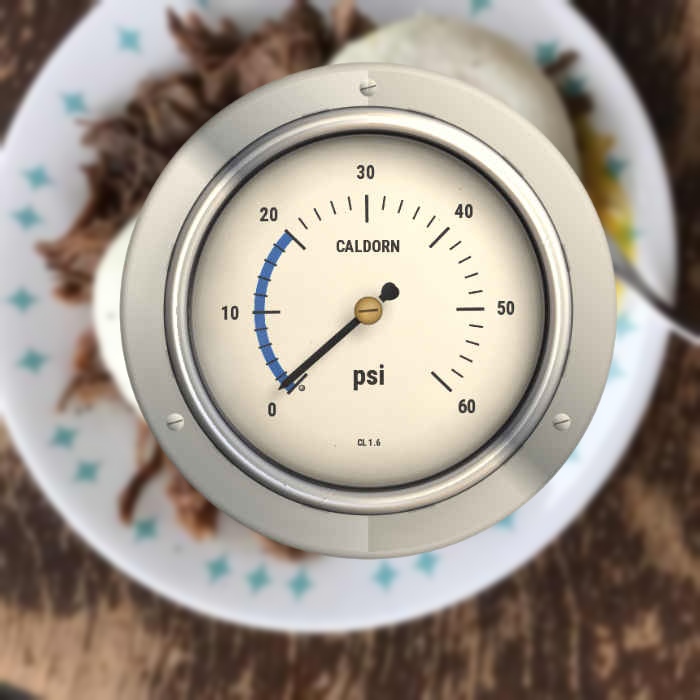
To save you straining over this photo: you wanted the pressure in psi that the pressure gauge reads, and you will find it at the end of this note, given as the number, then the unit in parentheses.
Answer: 1 (psi)
